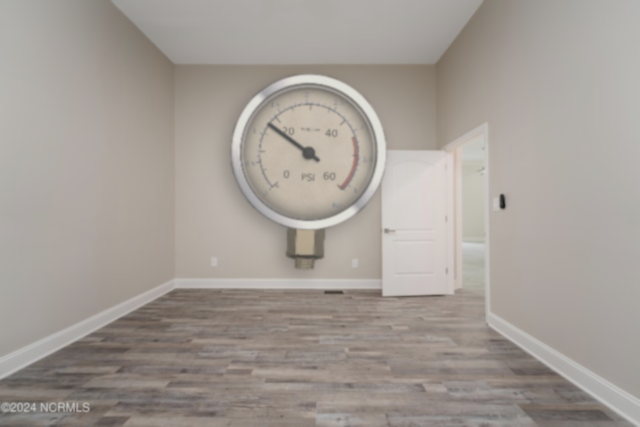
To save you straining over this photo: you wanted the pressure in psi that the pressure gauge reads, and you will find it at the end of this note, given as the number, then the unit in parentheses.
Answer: 17.5 (psi)
